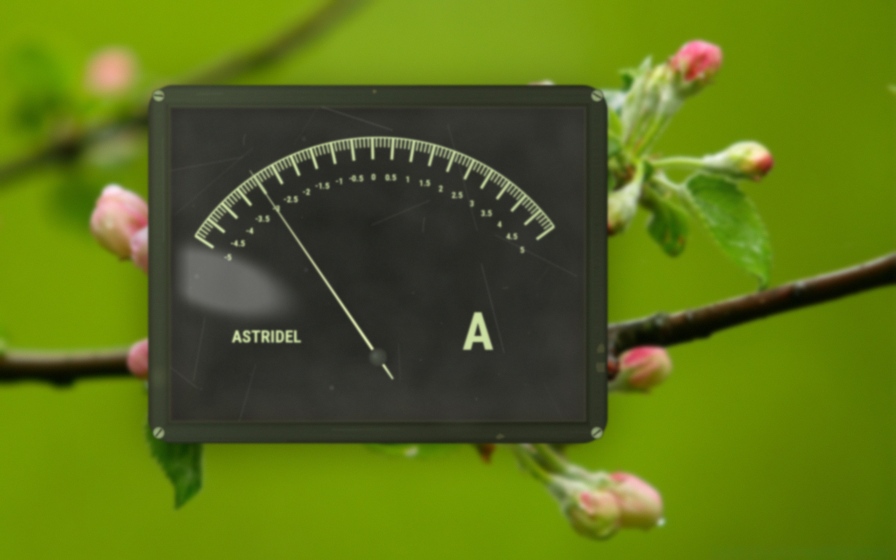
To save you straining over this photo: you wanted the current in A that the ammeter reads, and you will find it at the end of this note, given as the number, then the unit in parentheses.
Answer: -3 (A)
